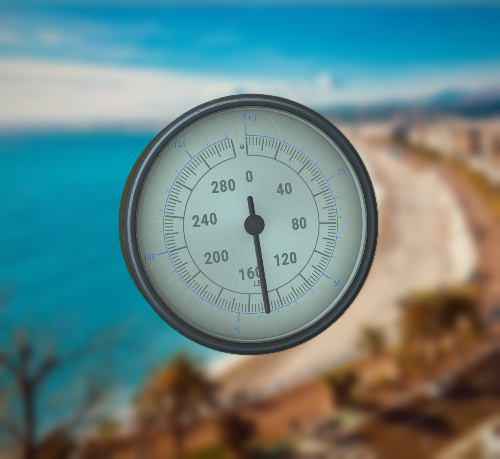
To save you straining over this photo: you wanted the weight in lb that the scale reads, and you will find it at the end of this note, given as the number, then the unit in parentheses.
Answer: 150 (lb)
